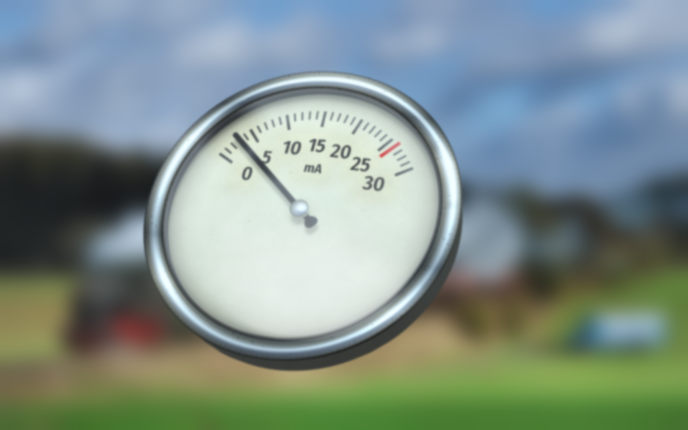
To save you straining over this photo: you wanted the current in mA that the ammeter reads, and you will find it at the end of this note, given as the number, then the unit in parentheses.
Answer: 3 (mA)
